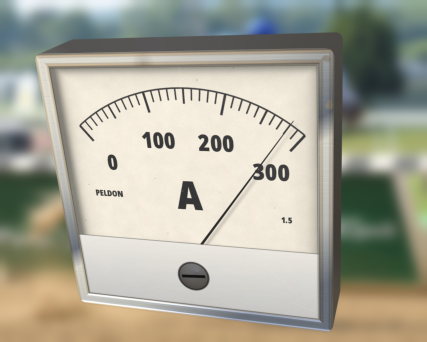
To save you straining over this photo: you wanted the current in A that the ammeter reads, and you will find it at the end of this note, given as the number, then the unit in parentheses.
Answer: 280 (A)
